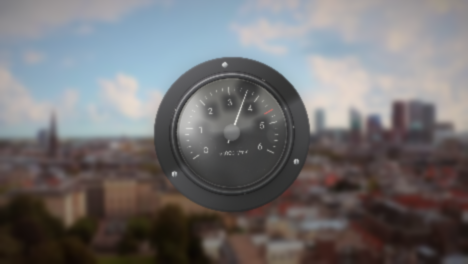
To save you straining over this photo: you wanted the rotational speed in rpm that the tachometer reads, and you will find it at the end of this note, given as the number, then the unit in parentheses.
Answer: 3600 (rpm)
